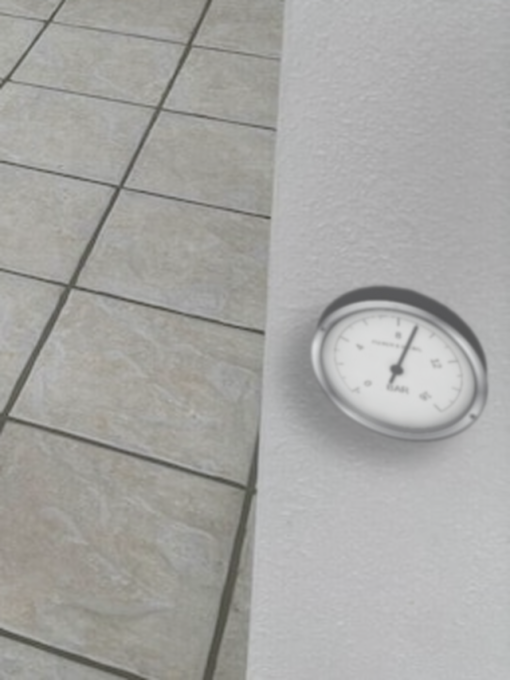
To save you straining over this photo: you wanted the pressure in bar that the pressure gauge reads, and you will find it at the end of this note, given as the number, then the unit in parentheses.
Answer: 9 (bar)
